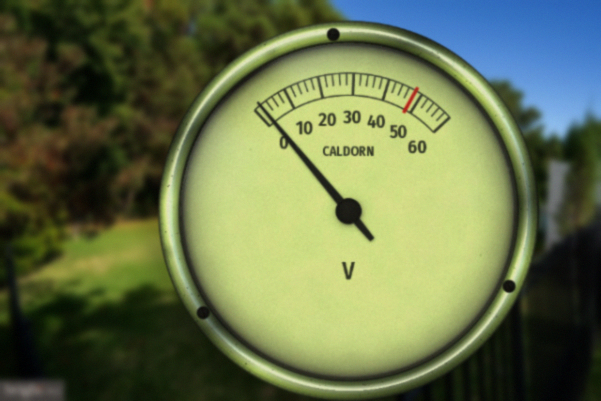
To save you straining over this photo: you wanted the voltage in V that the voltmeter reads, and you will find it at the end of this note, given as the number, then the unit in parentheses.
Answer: 2 (V)
